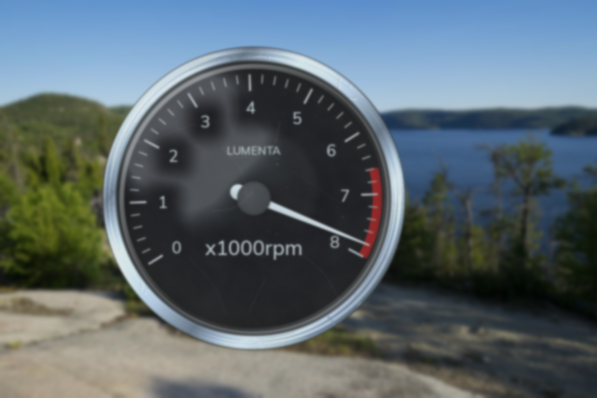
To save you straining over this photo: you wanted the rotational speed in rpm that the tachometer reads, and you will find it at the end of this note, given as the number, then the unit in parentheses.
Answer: 7800 (rpm)
